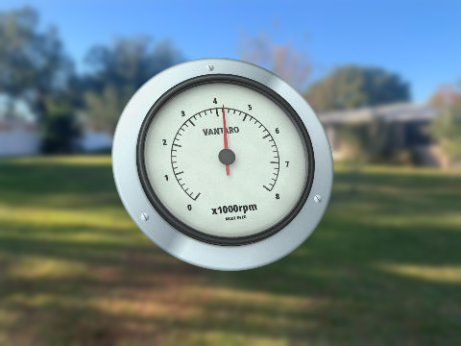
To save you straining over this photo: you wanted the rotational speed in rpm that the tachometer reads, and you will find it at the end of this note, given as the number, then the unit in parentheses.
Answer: 4200 (rpm)
